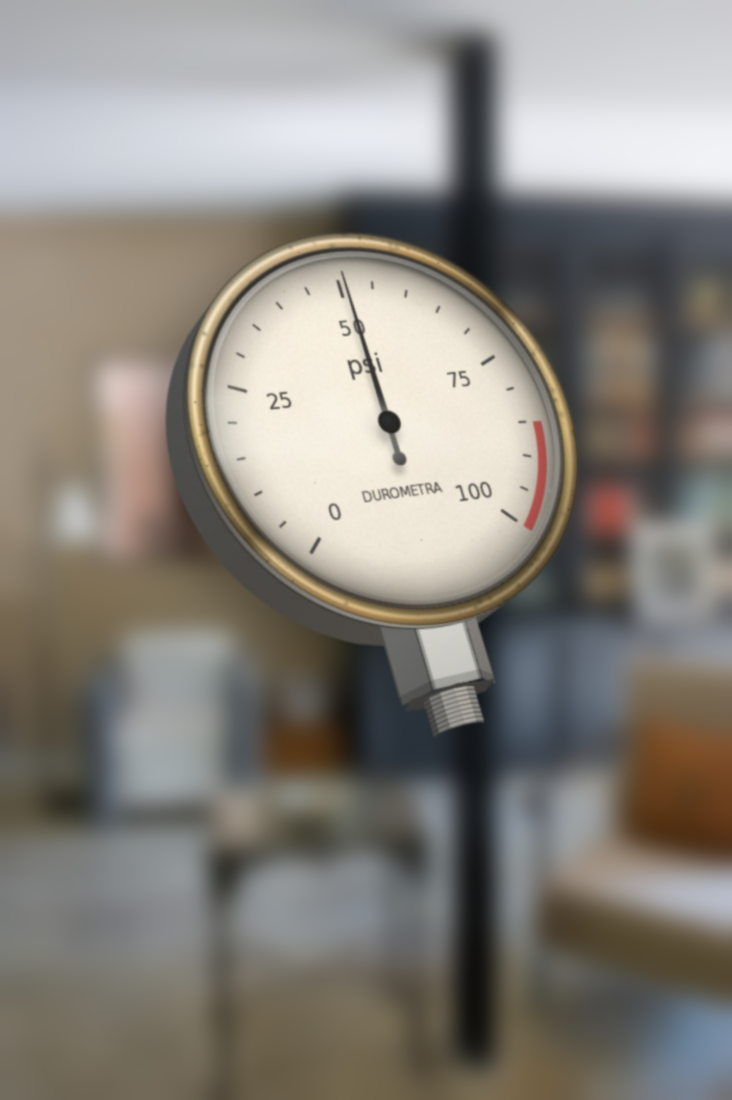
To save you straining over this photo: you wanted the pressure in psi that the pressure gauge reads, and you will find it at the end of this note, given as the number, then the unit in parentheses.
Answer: 50 (psi)
